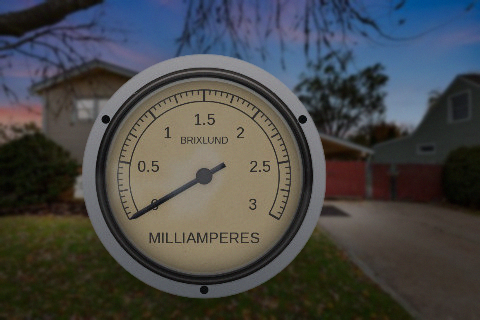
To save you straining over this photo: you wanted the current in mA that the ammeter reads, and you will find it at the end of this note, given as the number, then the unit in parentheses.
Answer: 0 (mA)
